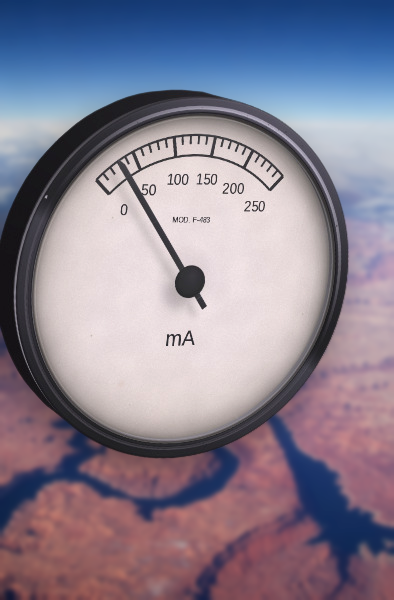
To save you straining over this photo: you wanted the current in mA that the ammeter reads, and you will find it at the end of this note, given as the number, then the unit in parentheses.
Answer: 30 (mA)
